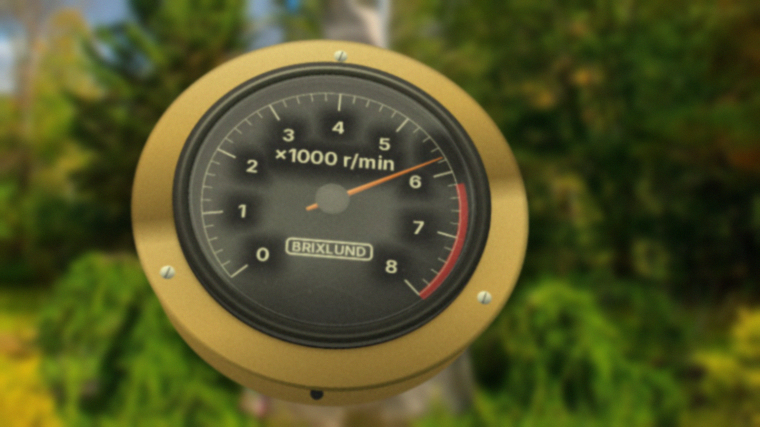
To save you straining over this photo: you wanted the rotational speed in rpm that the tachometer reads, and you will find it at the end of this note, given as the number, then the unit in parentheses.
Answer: 5800 (rpm)
